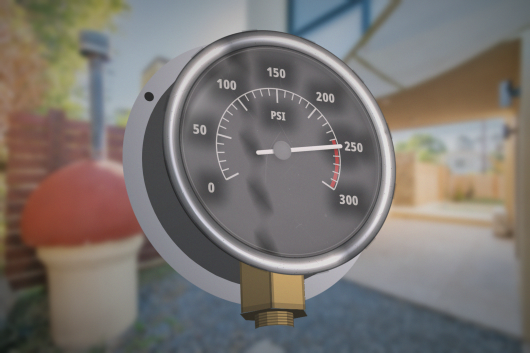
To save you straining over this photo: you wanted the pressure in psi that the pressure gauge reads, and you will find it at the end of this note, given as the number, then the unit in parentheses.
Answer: 250 (psi)
